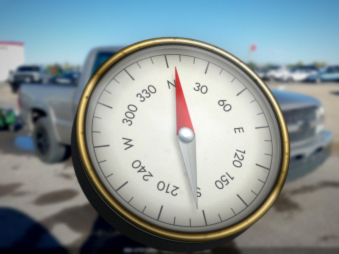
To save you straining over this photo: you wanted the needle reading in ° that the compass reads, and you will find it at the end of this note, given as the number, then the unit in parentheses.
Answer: 5 (°)
